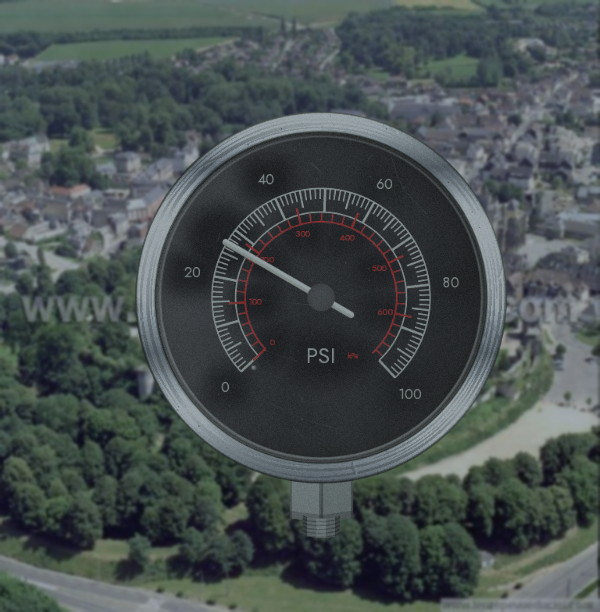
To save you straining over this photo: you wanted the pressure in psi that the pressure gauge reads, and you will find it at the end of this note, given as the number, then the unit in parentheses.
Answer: 27 (psi)
